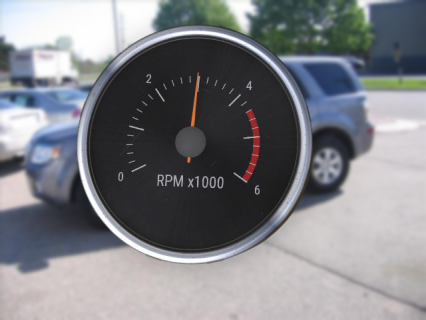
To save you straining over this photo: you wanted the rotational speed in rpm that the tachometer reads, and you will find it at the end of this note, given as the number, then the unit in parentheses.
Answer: 3000 (rpm)
